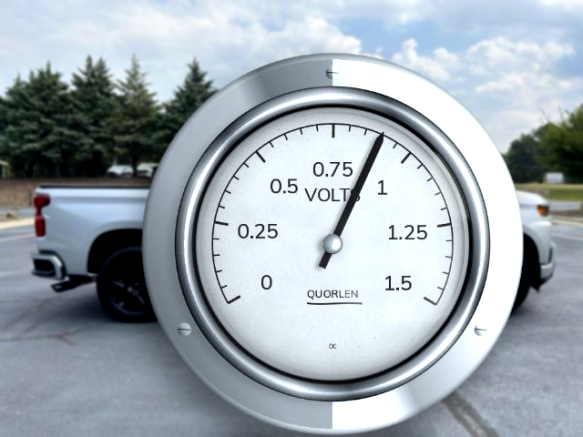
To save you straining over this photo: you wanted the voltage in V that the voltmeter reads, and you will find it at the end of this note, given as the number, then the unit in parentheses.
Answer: 0.9 (V)
